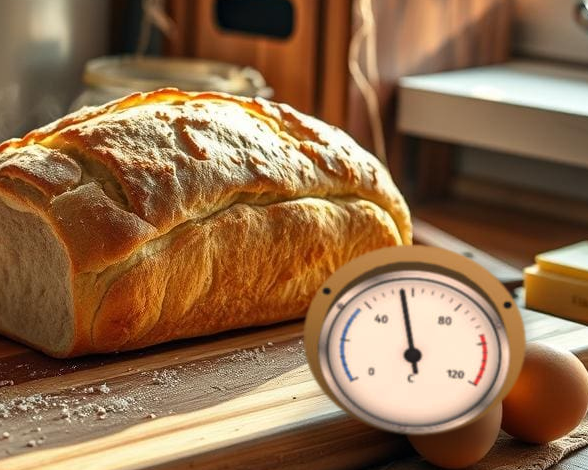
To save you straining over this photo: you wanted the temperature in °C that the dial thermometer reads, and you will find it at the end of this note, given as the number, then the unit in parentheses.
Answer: 56 (°C)
